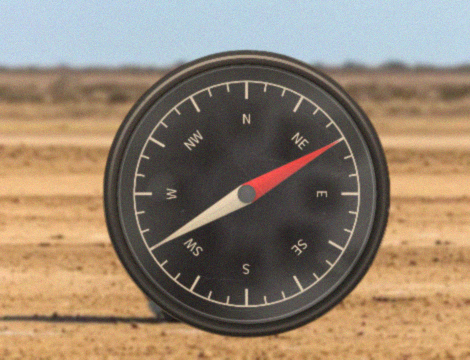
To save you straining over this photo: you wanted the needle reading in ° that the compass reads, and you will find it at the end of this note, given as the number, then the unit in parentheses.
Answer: 60 (°)
